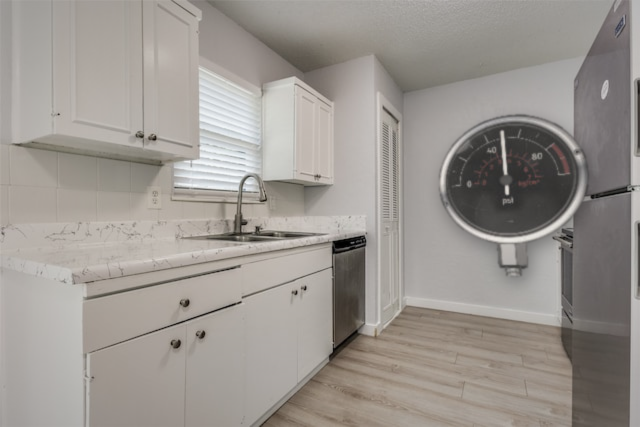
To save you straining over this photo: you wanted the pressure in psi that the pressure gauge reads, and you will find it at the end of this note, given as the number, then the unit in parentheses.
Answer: 50 (psi)
